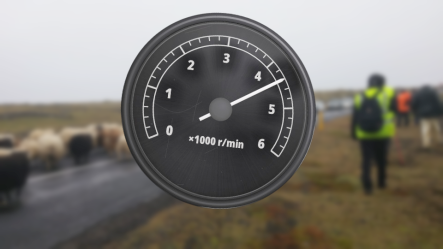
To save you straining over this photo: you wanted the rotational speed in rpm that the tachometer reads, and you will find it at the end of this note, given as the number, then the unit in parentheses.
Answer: 4400 (rpm)
